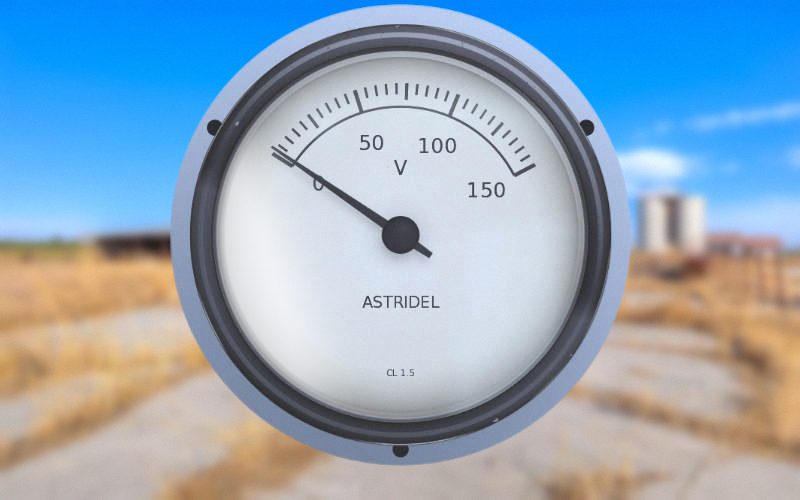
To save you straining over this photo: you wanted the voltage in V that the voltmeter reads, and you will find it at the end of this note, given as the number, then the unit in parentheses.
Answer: 2.5 (V)
